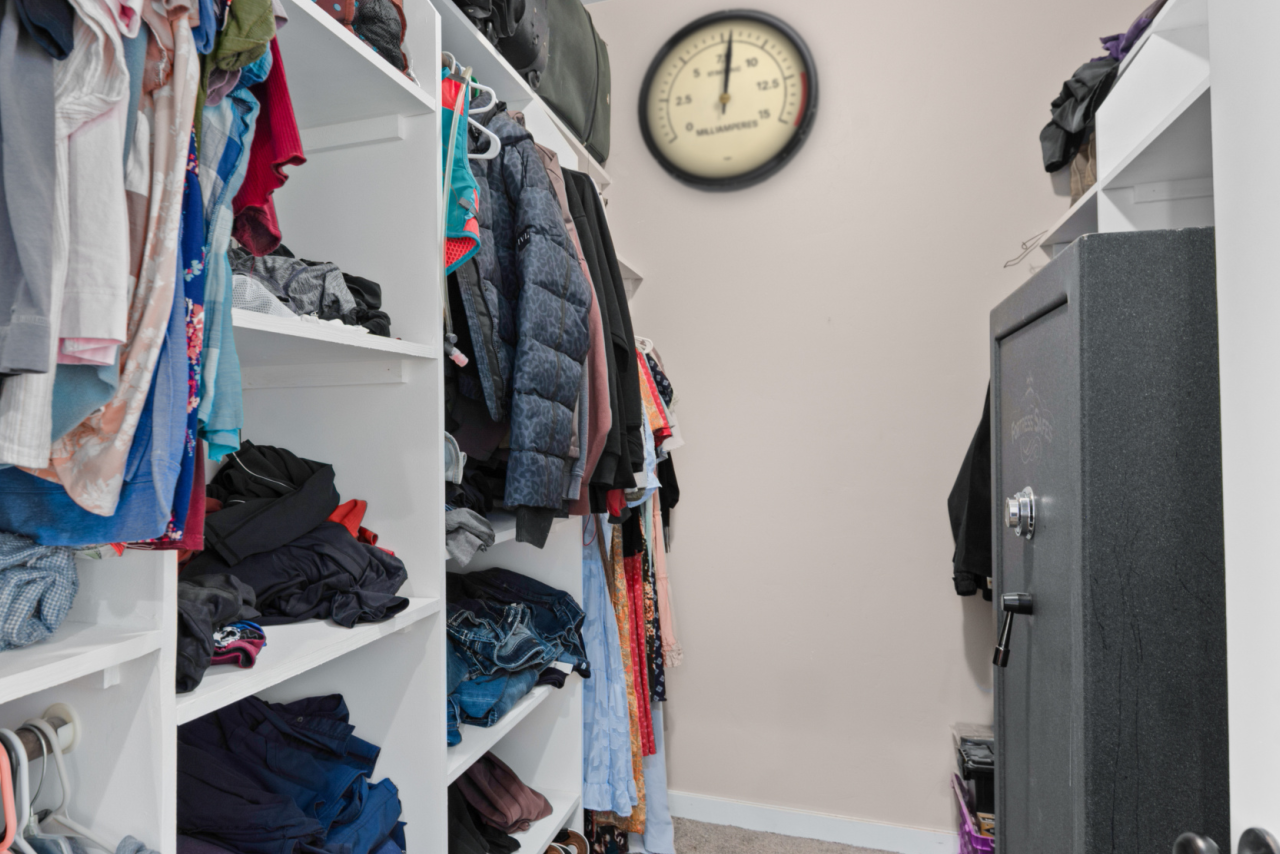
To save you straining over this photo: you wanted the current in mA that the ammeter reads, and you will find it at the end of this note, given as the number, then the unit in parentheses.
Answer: 8 (mA)
